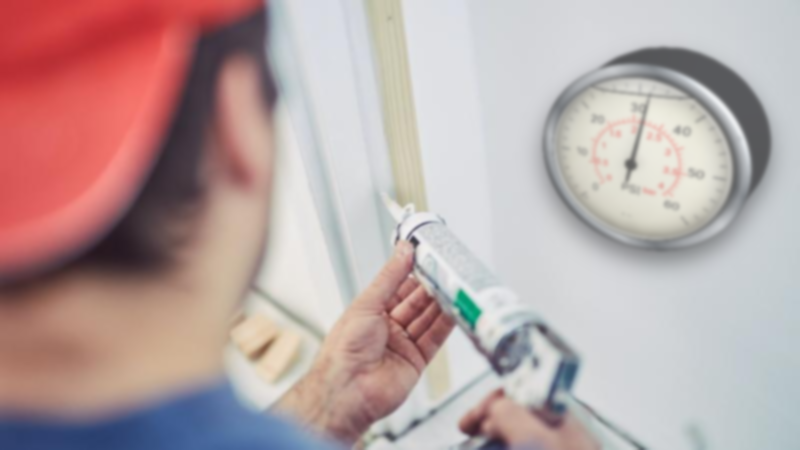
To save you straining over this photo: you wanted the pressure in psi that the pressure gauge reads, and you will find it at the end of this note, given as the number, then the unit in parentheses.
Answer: 32 (psi)
